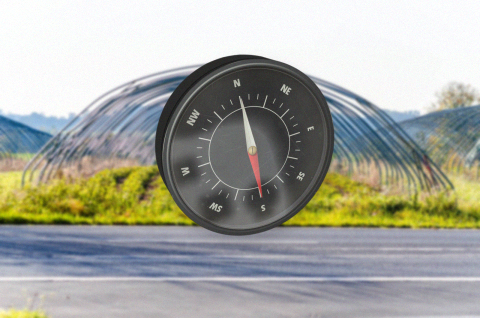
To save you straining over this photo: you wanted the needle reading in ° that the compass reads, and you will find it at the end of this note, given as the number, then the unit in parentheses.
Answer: 180 (°)
